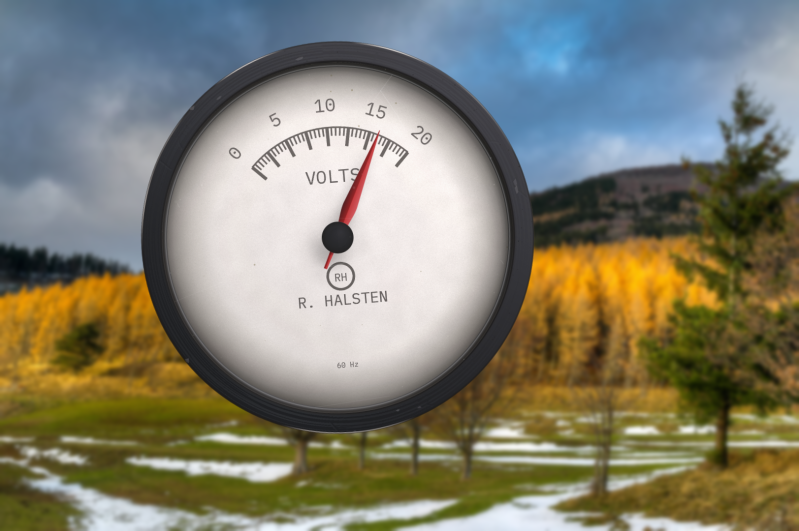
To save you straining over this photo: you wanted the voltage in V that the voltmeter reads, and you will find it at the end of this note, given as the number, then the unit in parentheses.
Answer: 16 (V)
